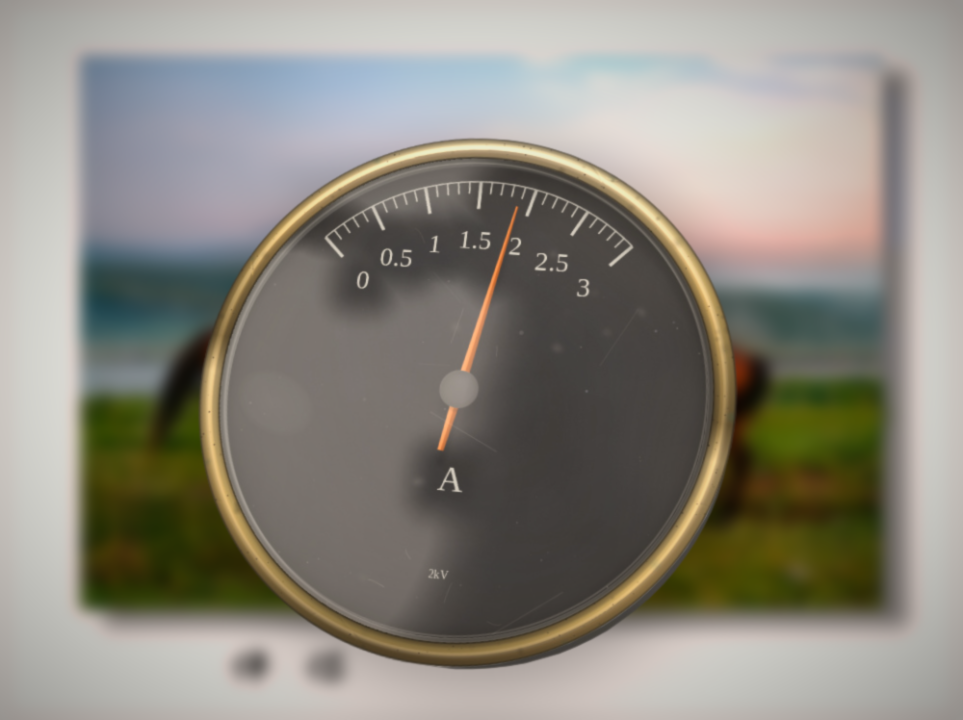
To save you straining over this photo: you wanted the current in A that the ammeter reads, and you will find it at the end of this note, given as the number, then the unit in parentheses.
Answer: 1.9 (A)
